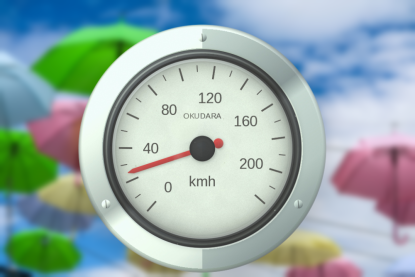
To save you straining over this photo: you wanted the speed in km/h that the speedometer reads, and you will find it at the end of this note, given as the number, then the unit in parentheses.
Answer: 25 (km/h)
